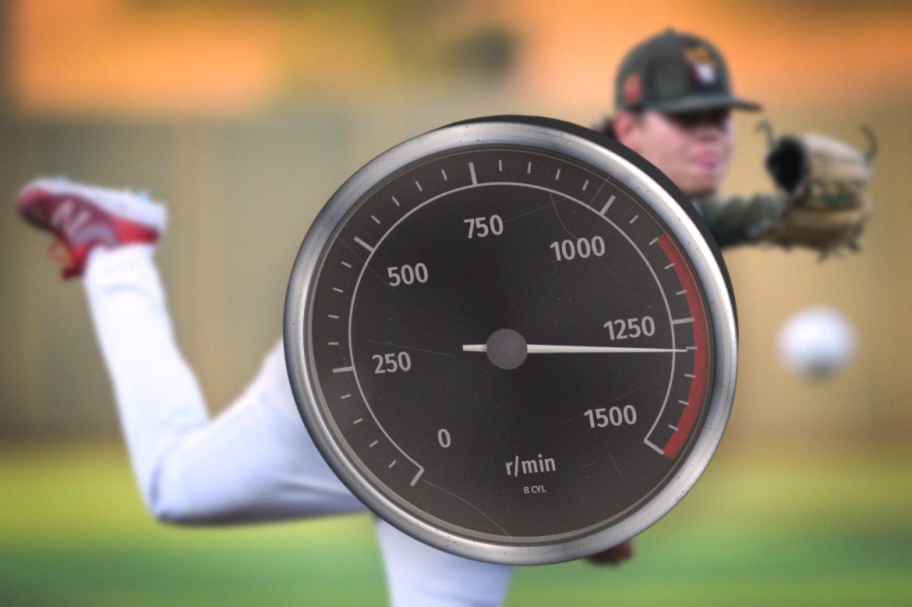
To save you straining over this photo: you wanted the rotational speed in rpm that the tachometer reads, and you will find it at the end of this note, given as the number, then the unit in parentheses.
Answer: 1300 (rpm)
